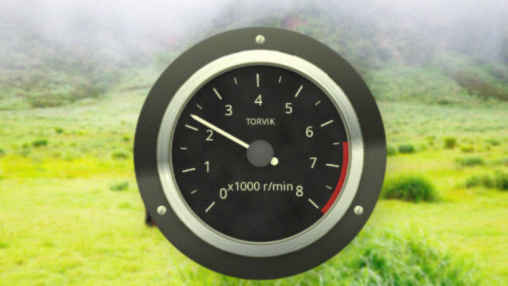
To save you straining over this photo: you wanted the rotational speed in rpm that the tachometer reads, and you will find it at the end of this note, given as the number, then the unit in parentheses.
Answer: 2250 (rpm)
